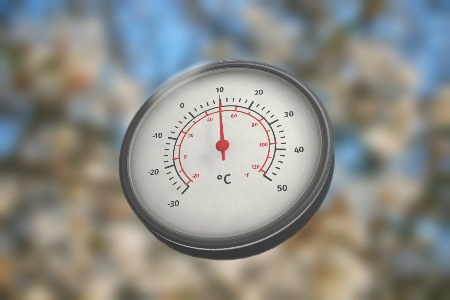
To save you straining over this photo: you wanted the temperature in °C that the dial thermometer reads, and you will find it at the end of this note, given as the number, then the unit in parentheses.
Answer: 10 (°C)
